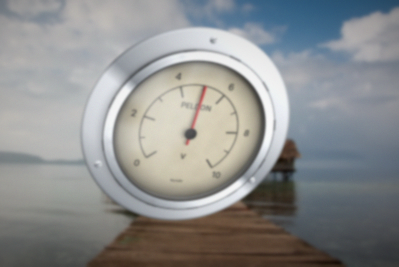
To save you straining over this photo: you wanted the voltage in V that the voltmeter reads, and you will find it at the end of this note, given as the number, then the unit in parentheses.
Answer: 5 (V)
